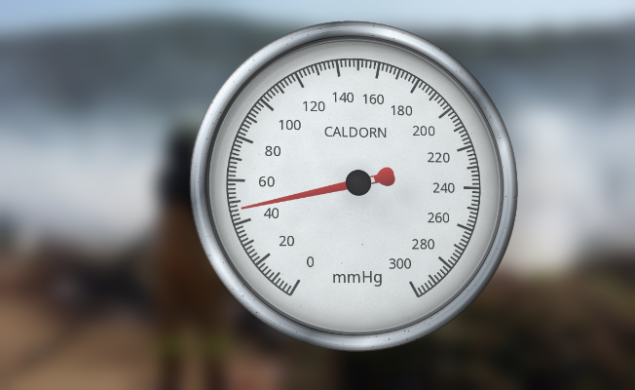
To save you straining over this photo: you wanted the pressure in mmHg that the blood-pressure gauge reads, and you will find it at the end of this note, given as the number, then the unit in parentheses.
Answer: 46 (mmHg)
